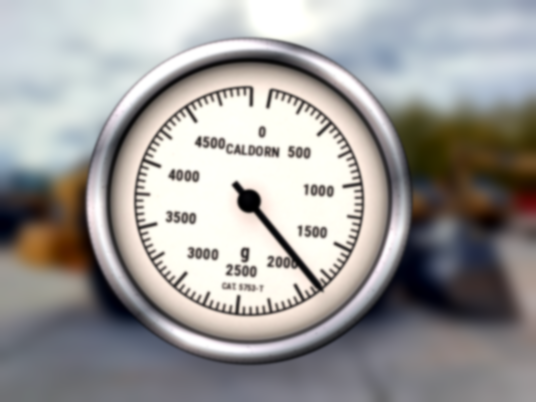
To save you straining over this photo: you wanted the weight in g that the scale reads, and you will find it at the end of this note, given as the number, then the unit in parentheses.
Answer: 1850 (g)
